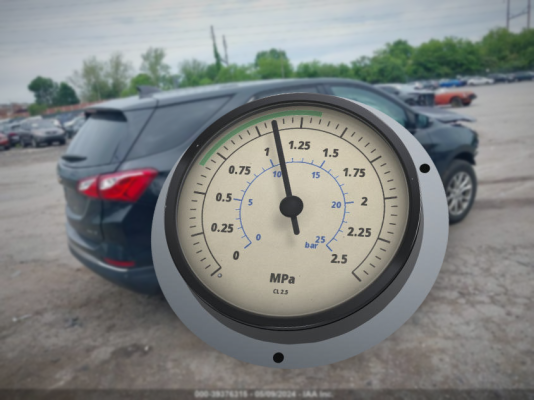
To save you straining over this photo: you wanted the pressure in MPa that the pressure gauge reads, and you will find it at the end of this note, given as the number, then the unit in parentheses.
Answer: 1.1 (MPa)
